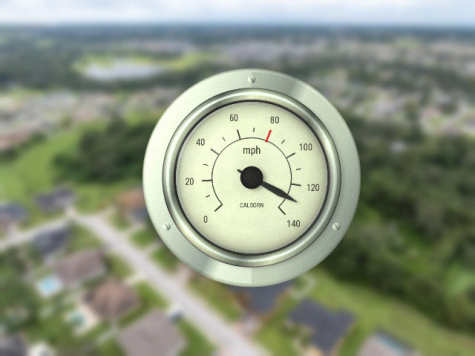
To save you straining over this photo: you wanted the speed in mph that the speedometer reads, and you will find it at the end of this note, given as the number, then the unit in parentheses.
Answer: 130 (mph)
